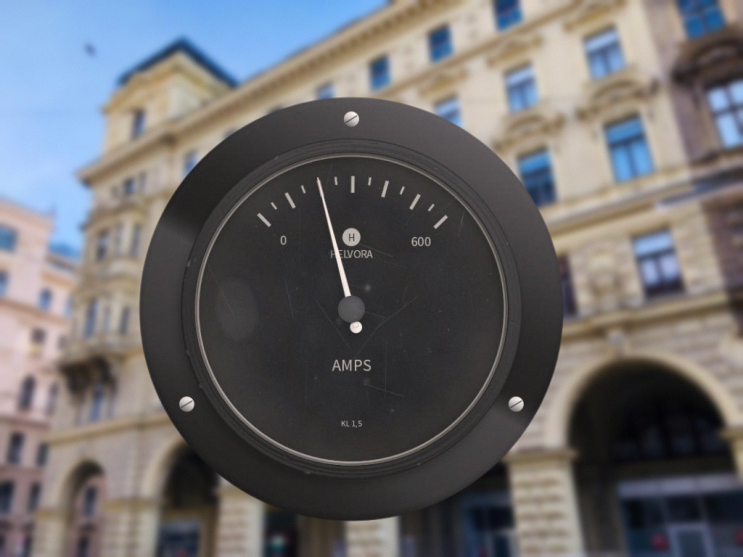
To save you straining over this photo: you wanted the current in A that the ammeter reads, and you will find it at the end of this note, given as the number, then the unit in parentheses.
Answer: 200 (A)
